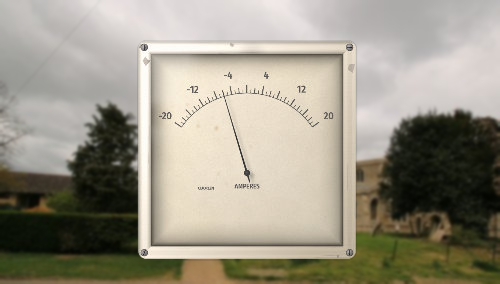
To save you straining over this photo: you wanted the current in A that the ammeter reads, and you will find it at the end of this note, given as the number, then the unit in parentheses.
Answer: -6 (A)
